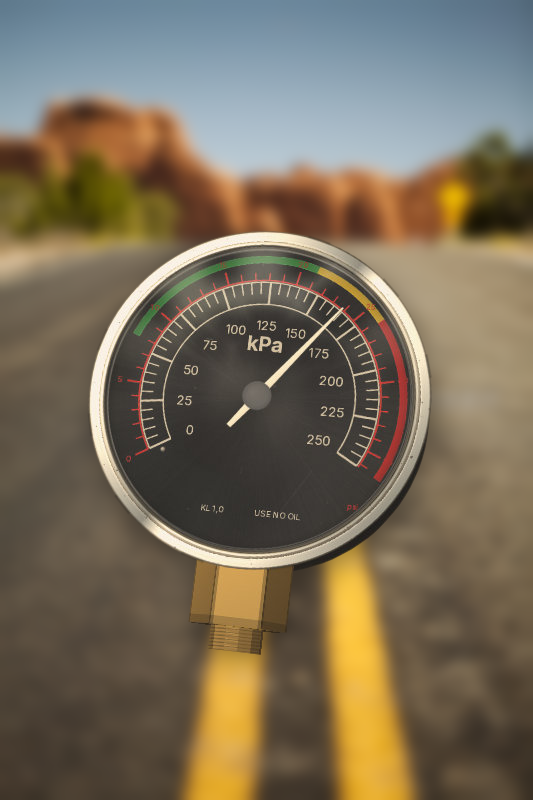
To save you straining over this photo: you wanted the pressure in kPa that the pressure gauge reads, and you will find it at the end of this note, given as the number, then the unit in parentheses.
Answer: 165 (kPa)
